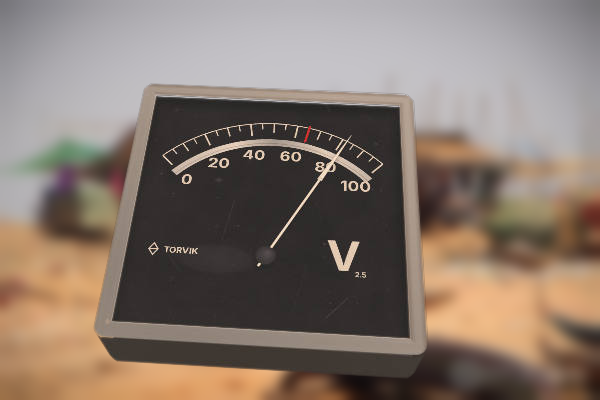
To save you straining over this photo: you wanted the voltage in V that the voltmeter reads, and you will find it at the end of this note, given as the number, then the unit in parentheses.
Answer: 82.5 (V)
